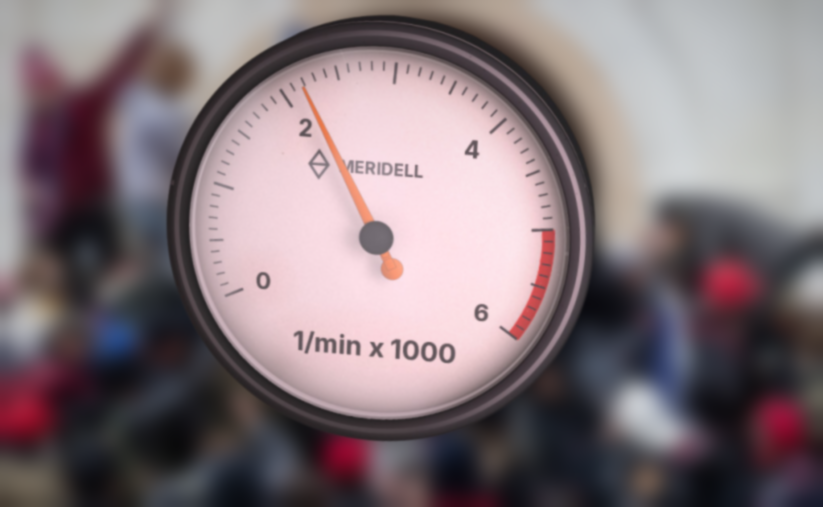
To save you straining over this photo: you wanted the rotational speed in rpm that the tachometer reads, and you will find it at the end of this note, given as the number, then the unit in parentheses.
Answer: 2200 (rpm)
